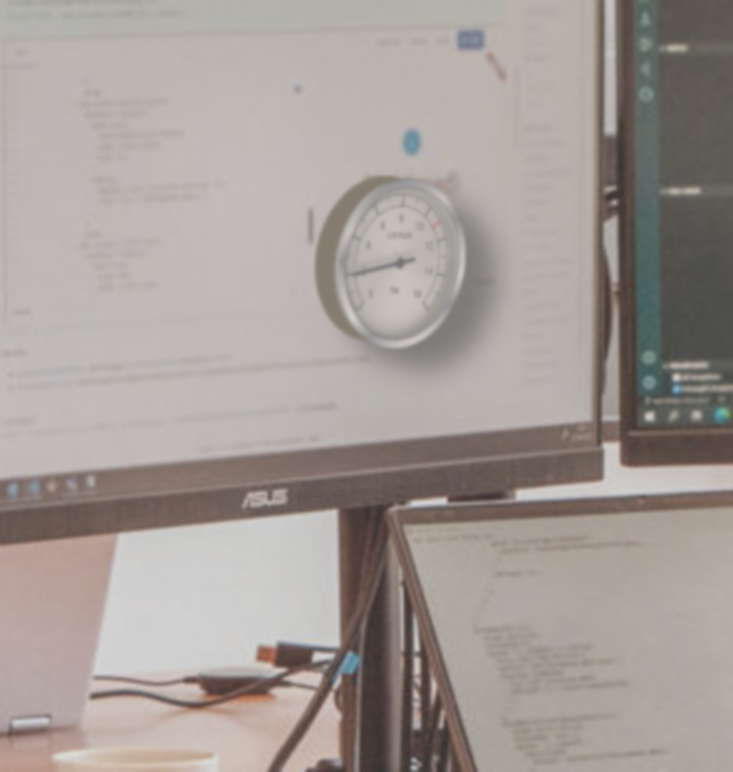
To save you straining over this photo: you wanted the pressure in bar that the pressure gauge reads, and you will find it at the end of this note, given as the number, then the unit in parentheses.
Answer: 2 (bar)
